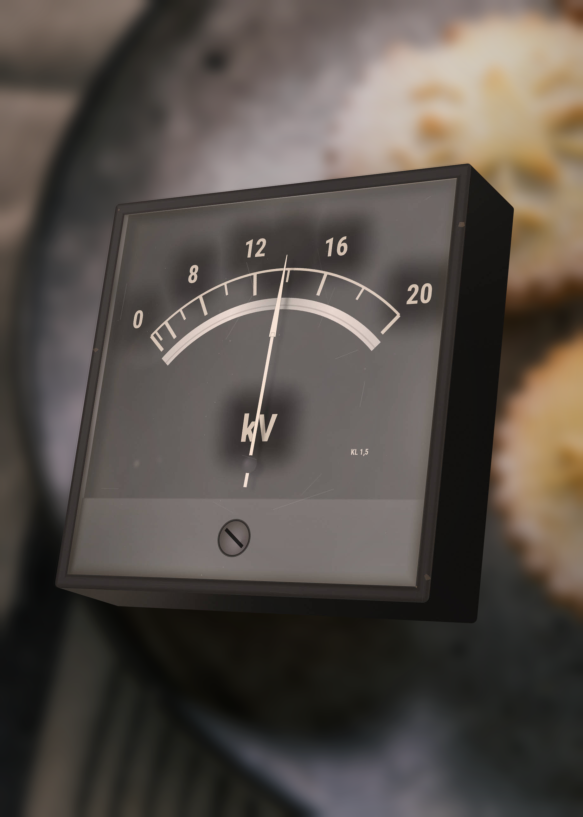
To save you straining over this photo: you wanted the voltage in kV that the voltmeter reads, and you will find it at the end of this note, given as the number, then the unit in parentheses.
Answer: 14 (kV)
